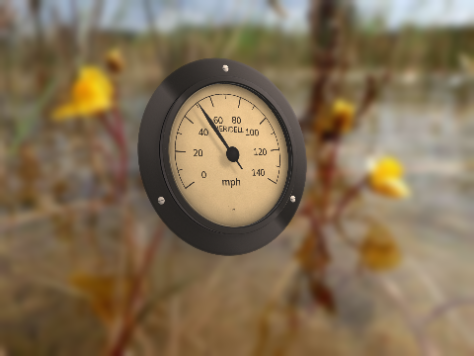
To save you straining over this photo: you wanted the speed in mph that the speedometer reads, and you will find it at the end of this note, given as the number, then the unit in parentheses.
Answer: 50 (mph)
